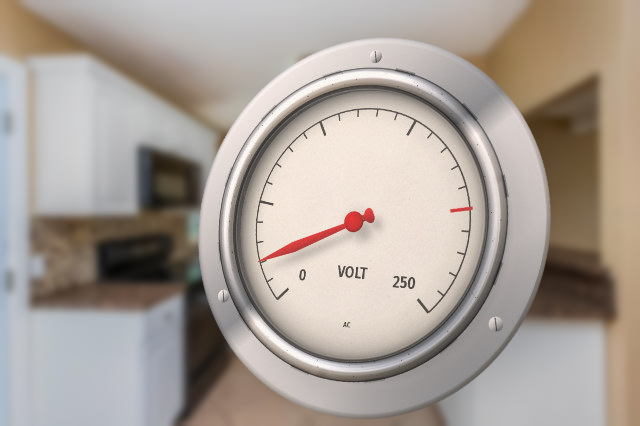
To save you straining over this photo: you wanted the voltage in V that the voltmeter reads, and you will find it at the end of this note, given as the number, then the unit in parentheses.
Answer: 20 (V)
